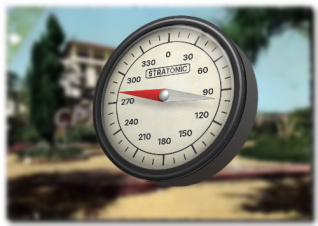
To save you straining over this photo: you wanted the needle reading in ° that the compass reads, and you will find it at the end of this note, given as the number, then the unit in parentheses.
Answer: 280 (°)
